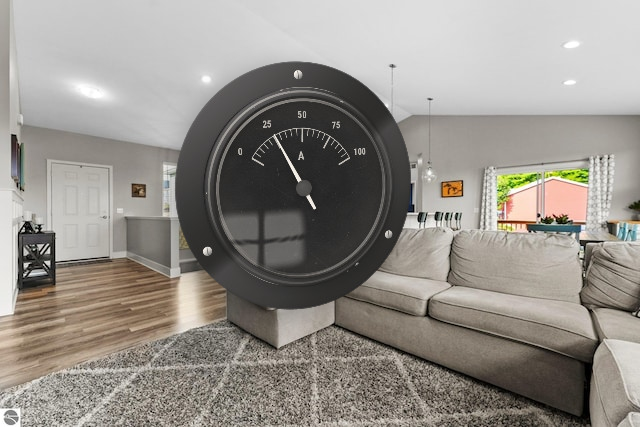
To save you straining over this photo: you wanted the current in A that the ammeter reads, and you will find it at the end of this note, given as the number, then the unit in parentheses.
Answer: 25 (A)
